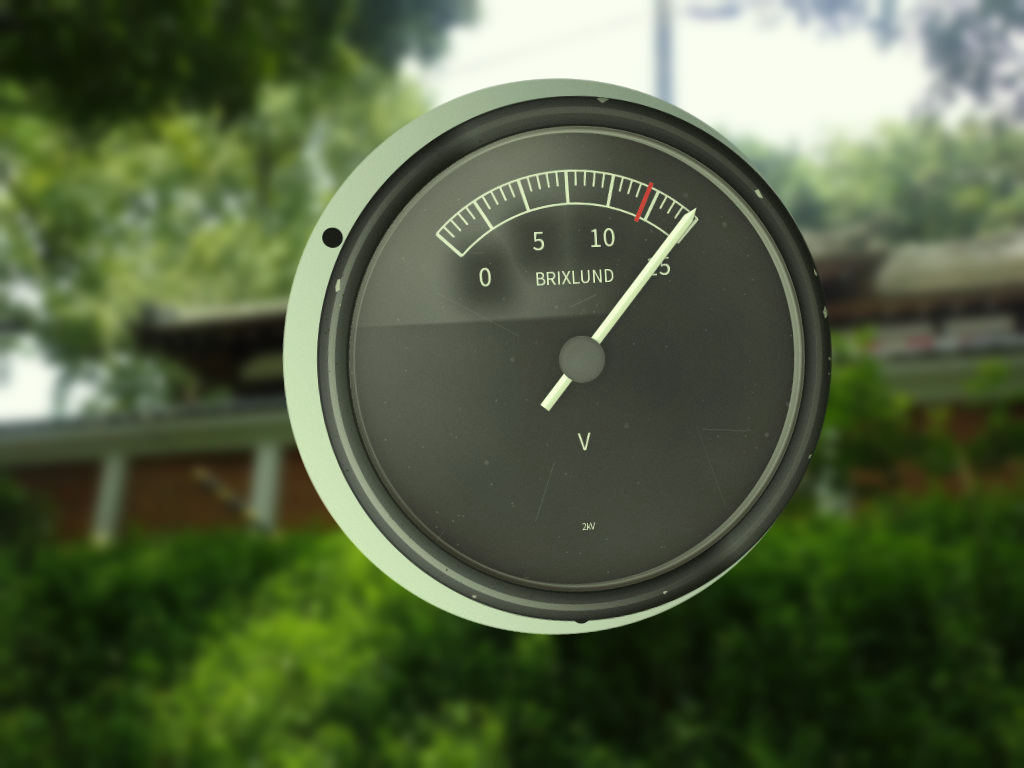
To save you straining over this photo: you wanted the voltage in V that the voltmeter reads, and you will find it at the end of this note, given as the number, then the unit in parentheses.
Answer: 14.5 (V)
